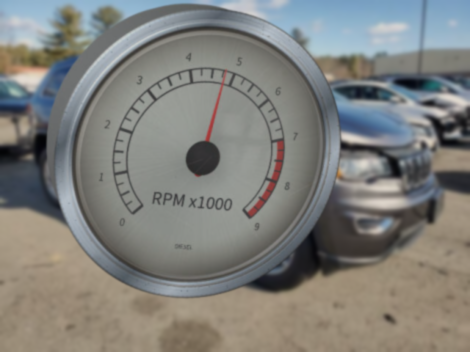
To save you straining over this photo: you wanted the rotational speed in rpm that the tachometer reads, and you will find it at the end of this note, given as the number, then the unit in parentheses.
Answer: 4750 (rpm)
